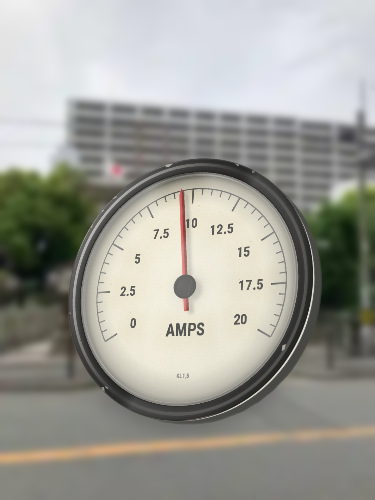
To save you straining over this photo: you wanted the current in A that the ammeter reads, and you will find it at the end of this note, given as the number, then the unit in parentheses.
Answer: 9.5 (A)
